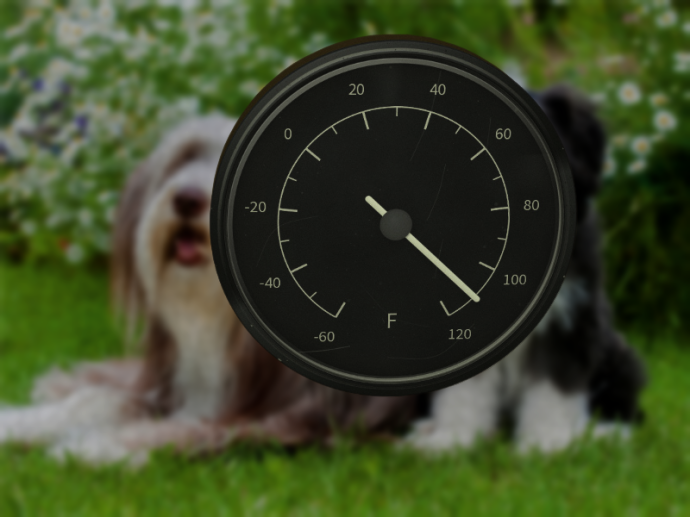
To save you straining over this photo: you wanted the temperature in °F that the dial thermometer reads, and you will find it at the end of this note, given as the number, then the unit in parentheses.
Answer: 110 (°F)
